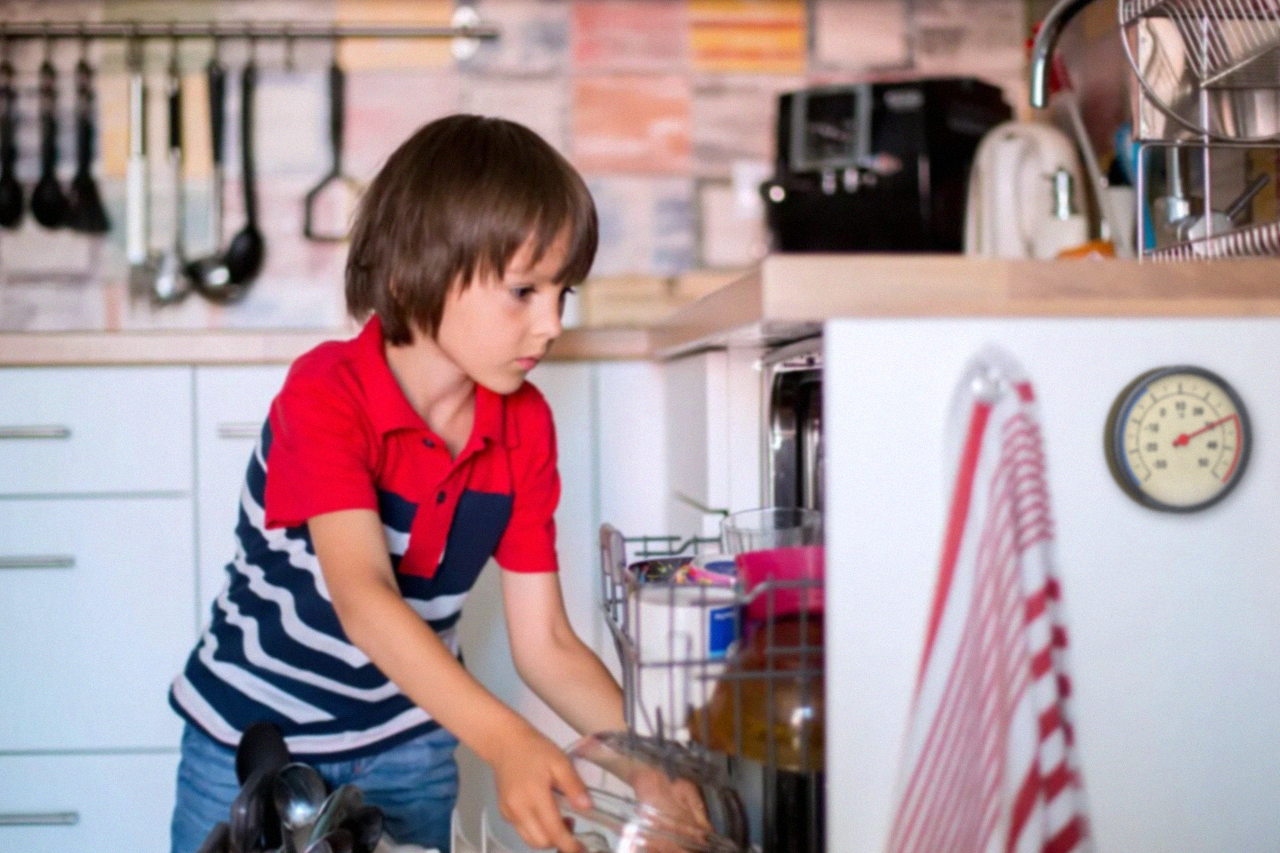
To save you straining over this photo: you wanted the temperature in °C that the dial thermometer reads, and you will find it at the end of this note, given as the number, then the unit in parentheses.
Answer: 30 (°C)
